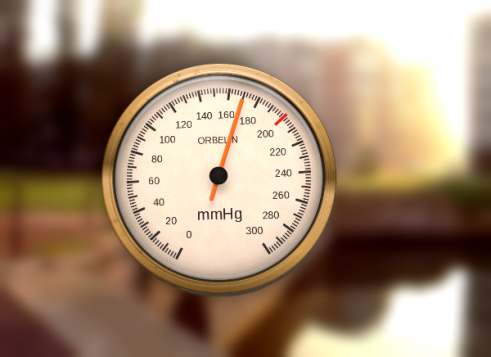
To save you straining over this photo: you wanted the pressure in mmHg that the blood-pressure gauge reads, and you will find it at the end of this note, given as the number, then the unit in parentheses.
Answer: 170 (mmHg)
